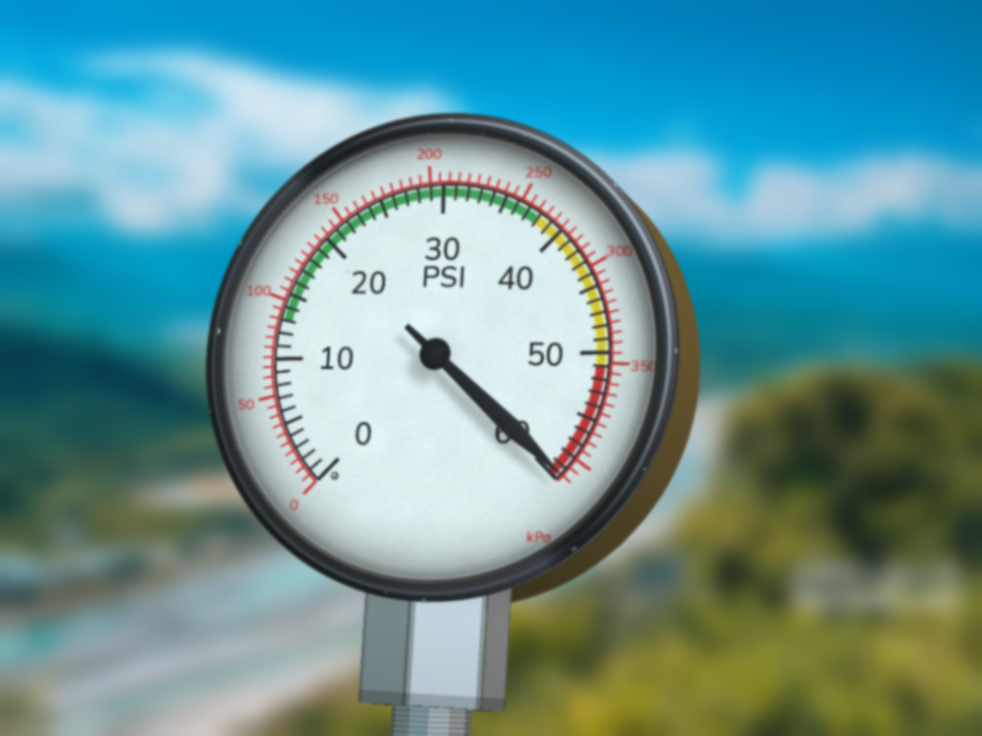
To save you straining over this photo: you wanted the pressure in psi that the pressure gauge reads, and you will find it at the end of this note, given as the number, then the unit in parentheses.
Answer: 59.5 (psi)
